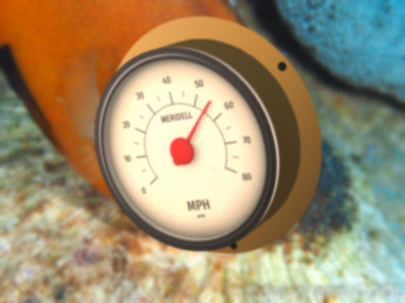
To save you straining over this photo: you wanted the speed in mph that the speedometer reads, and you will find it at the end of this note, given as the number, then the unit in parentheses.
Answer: 55 (mph)
